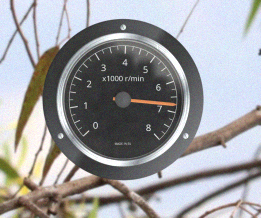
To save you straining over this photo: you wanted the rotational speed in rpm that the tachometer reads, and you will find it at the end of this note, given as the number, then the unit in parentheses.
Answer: 6750 (rpm)
